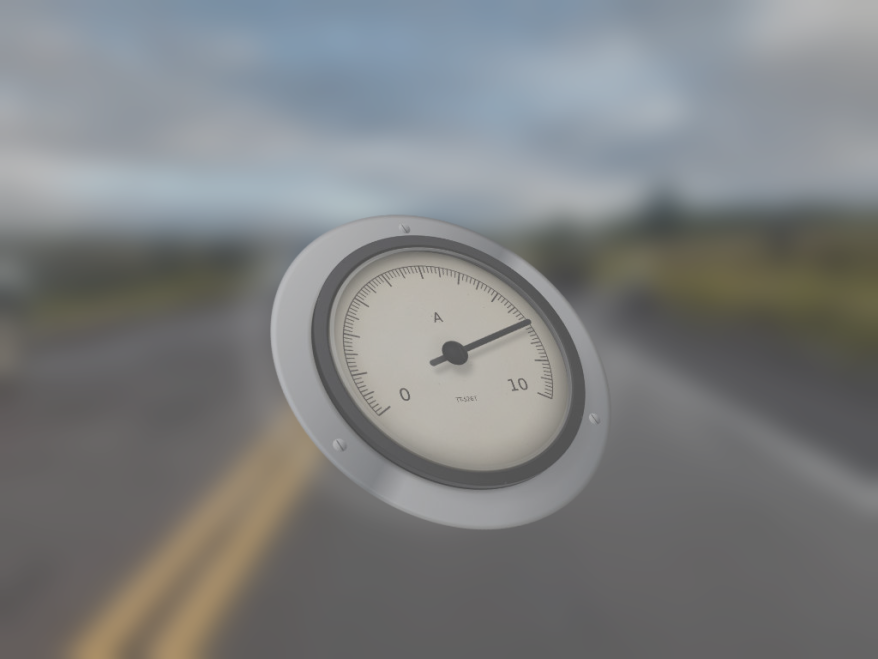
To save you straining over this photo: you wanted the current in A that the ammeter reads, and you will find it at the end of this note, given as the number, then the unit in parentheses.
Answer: 8 (A)
